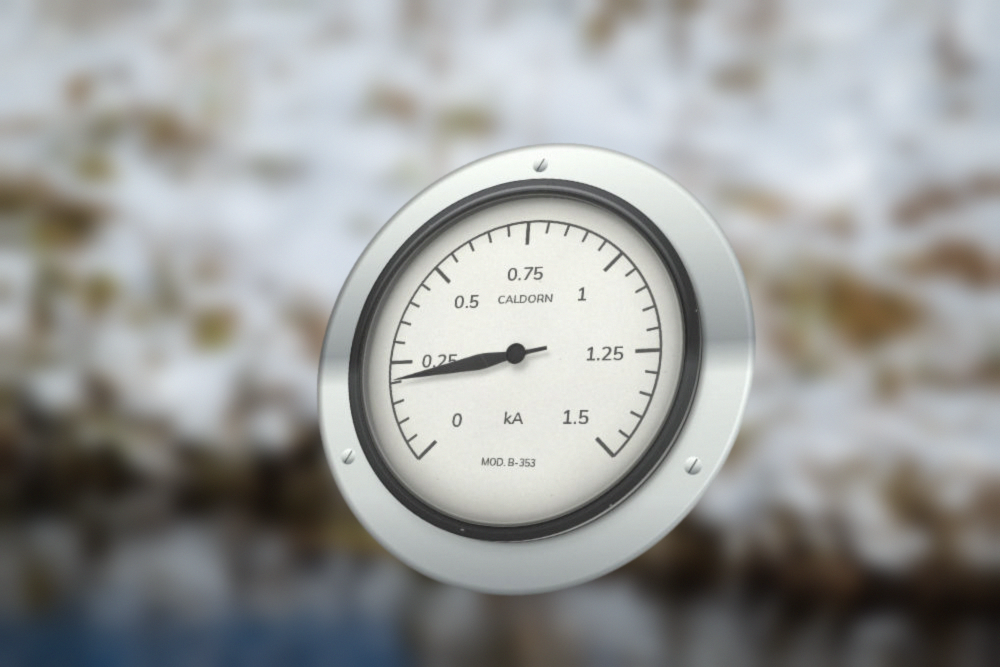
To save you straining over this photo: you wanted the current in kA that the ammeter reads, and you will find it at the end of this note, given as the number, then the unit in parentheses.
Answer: 0.2 (kA)
